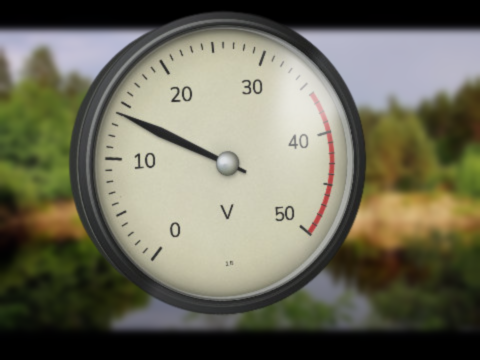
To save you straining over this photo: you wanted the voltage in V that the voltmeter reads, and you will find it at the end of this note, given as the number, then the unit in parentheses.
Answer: 14 (V)
